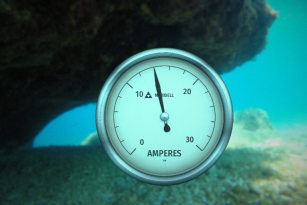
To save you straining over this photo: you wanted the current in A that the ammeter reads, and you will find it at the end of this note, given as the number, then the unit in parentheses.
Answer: 14 (A)
